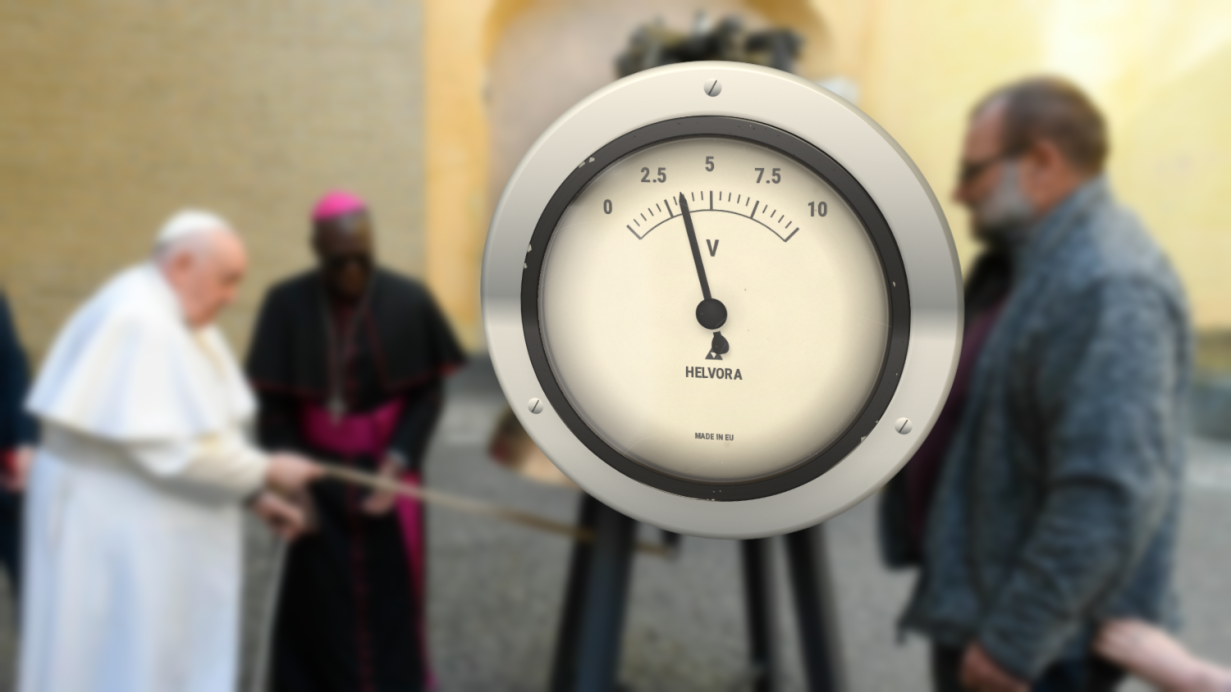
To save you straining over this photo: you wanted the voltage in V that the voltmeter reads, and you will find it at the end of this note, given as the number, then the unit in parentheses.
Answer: 3.5 (V)
